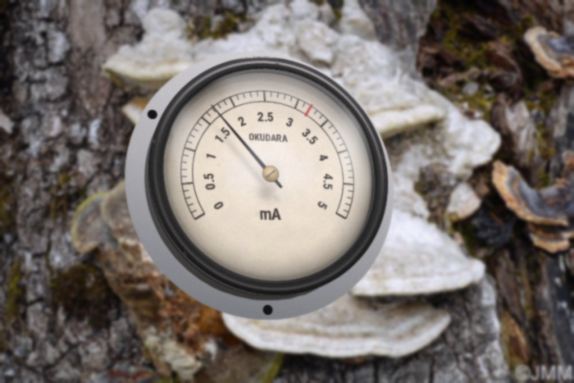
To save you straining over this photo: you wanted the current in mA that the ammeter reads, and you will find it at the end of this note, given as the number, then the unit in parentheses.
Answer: 1.7 (mA)
